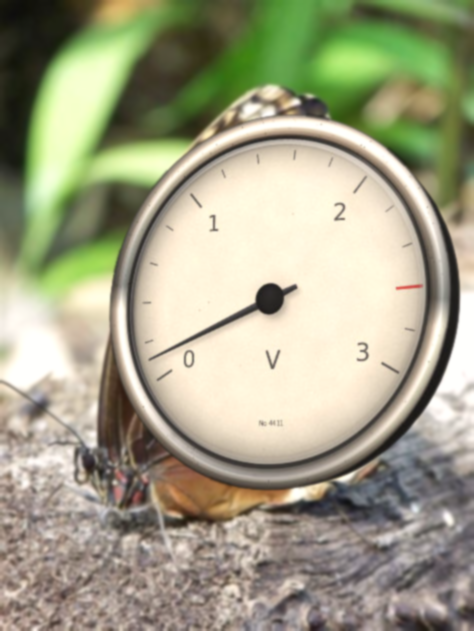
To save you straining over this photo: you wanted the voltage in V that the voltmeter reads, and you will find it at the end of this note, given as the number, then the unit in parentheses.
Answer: 0.1 (V)
